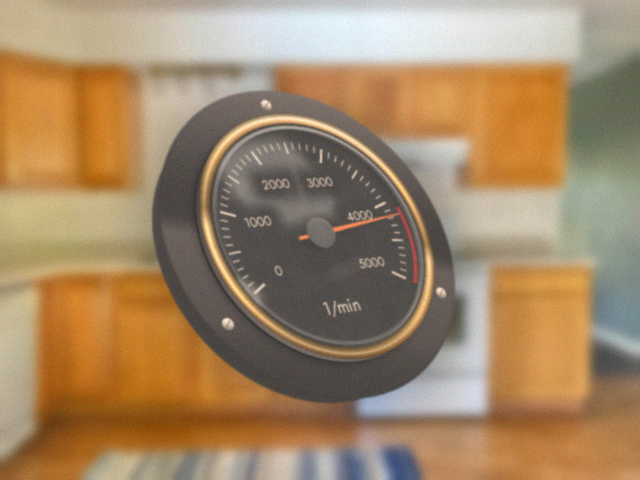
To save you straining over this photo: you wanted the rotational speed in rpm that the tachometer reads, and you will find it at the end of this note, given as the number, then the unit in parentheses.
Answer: 4200 (rpm)
